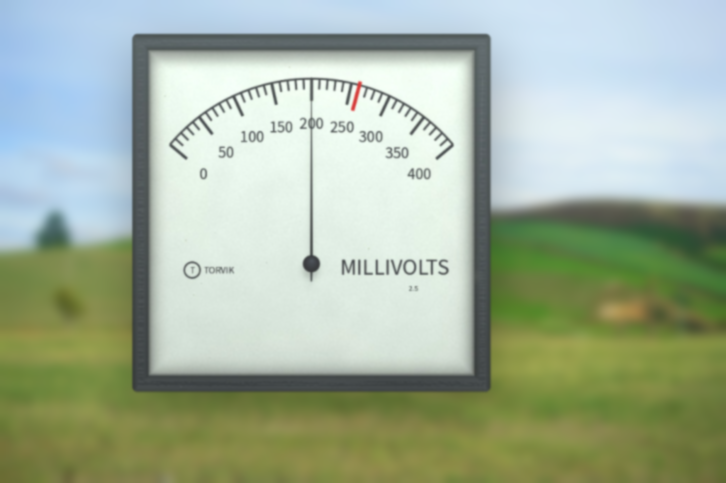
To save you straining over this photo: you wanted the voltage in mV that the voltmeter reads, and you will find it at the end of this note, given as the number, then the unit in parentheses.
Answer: 200 (mV)
